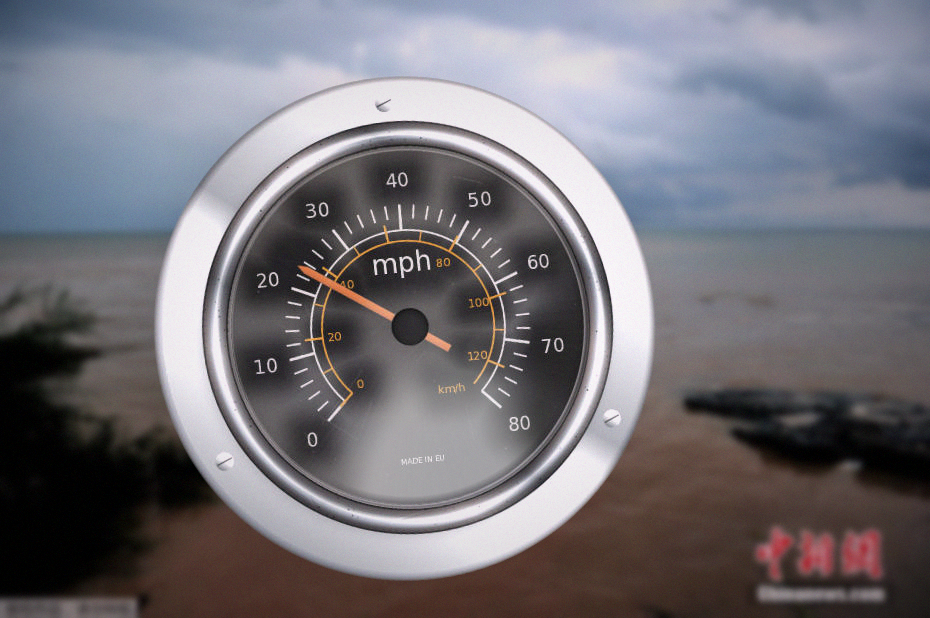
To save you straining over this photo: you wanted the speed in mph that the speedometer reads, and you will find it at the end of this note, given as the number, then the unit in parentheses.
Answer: 23 (mph)
